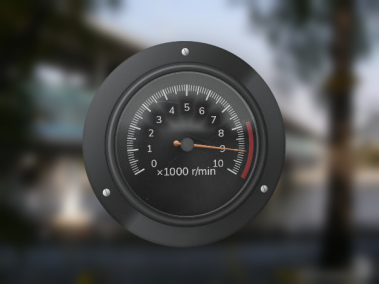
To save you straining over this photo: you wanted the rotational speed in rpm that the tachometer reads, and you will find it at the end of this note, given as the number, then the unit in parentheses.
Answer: 9000 (rpm)
